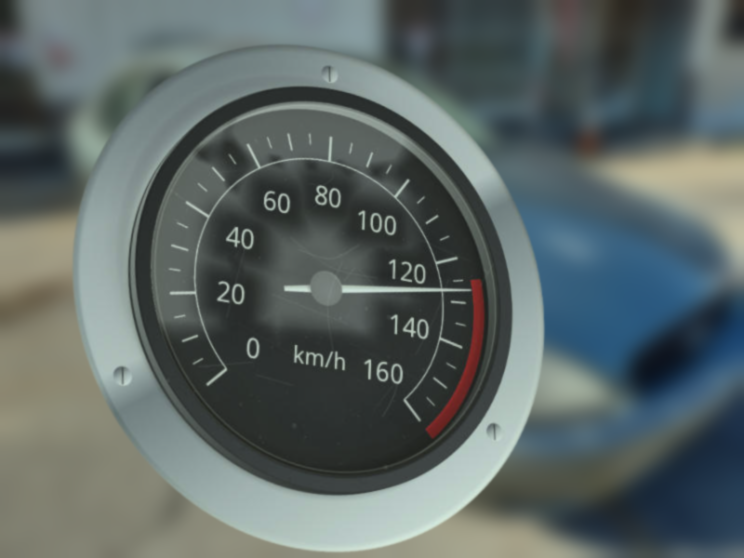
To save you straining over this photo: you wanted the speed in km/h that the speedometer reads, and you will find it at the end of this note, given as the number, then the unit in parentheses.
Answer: 127.5 (km/h)
